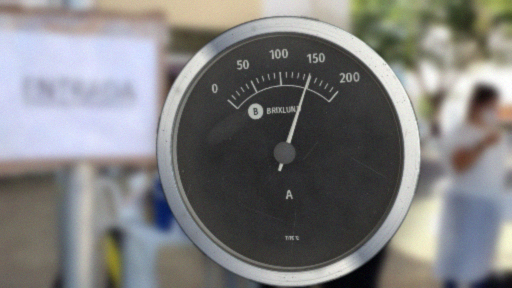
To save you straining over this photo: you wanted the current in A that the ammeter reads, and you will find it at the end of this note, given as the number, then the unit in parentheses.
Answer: 150 (A)
